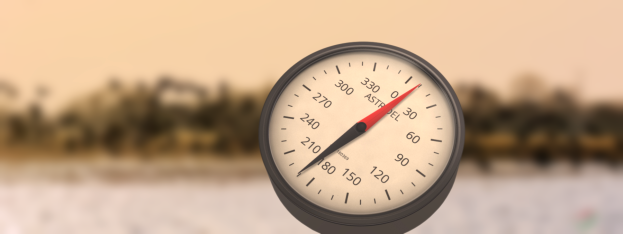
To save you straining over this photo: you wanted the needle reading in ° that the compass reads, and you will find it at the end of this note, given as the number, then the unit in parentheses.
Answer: 10 (°)
